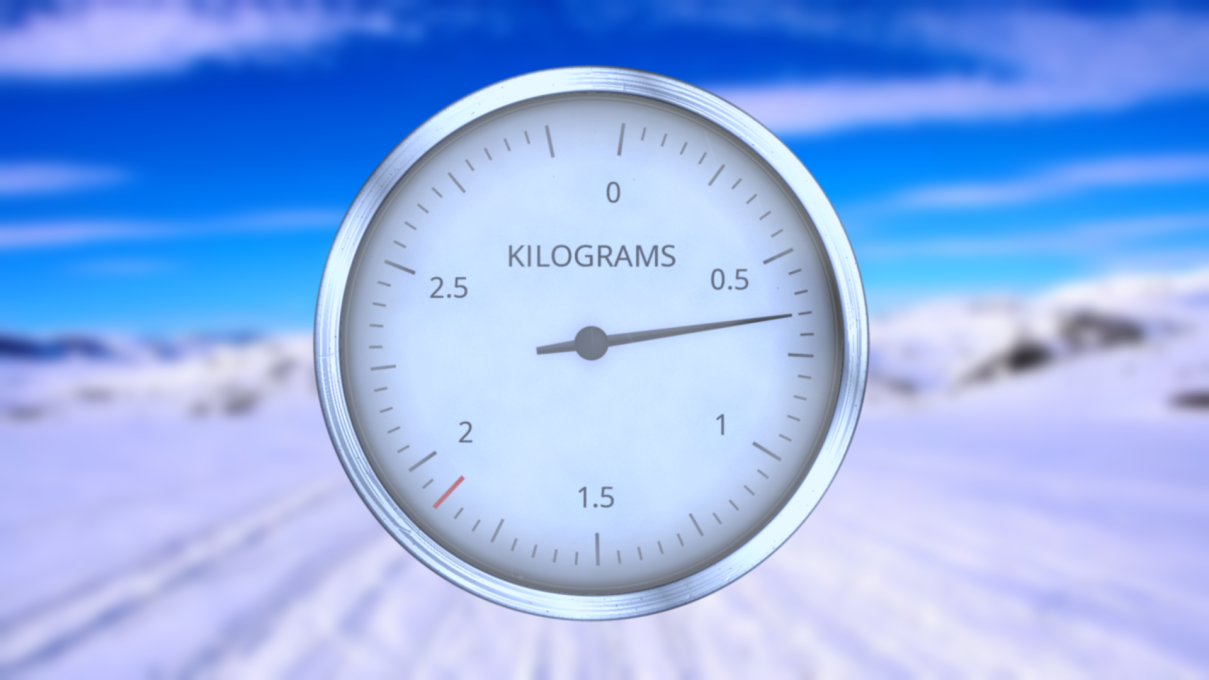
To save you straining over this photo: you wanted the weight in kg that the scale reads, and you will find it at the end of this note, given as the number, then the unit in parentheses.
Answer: 0.65 (kg)
